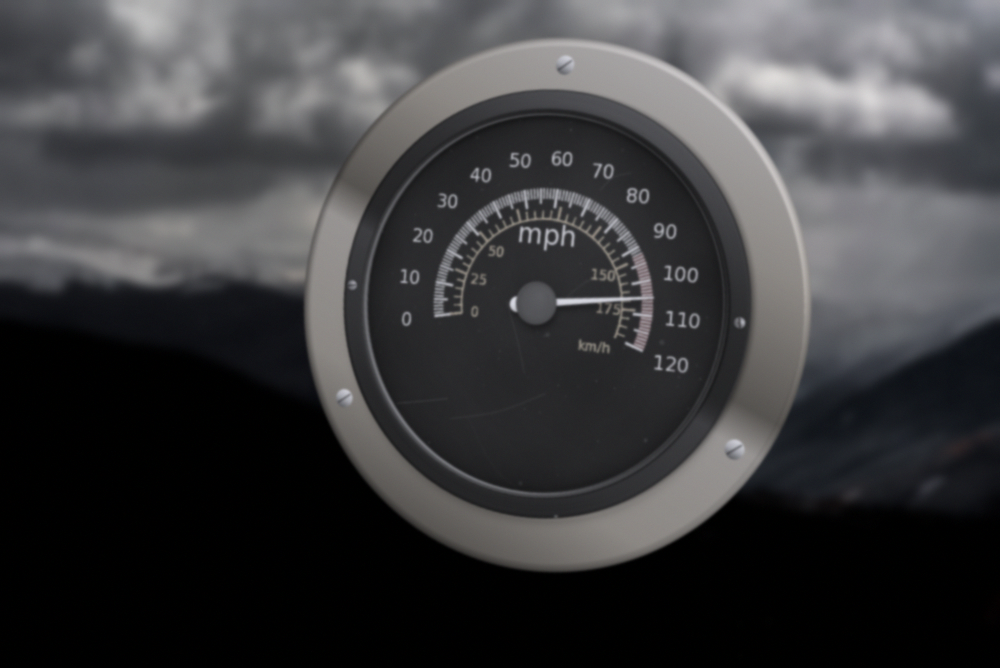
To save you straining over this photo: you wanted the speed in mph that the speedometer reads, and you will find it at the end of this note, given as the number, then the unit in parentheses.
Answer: 105 (mph)
